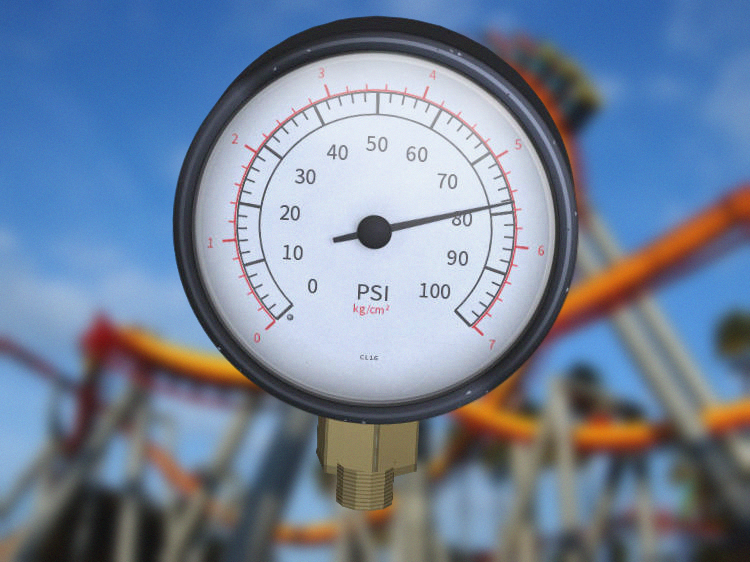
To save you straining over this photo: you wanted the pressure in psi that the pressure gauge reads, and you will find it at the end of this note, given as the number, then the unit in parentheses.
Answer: 78 (psi)
